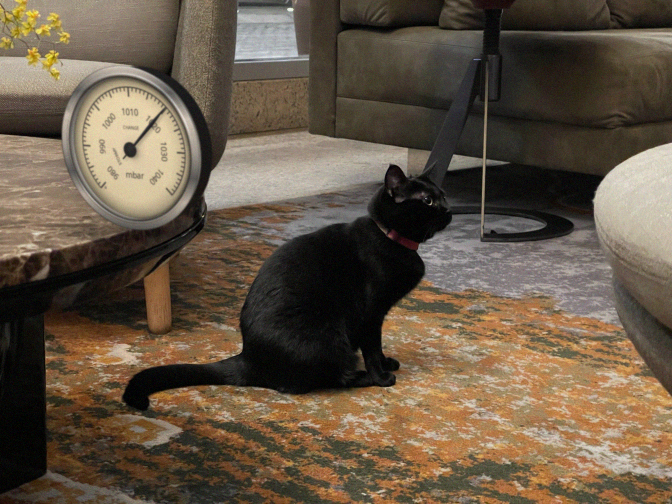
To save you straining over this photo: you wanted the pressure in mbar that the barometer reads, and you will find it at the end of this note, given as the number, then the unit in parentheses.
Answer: 1020 (mbar)
